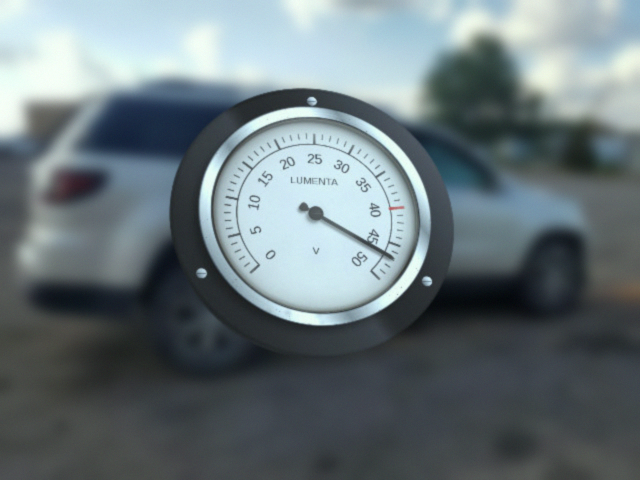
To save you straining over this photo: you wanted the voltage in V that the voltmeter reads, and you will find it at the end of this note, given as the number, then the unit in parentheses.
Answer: 47 (V)
